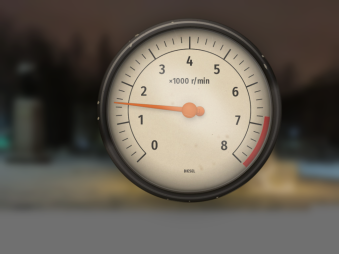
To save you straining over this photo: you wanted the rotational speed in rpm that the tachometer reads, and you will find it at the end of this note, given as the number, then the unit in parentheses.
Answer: 1500 (rpm)
